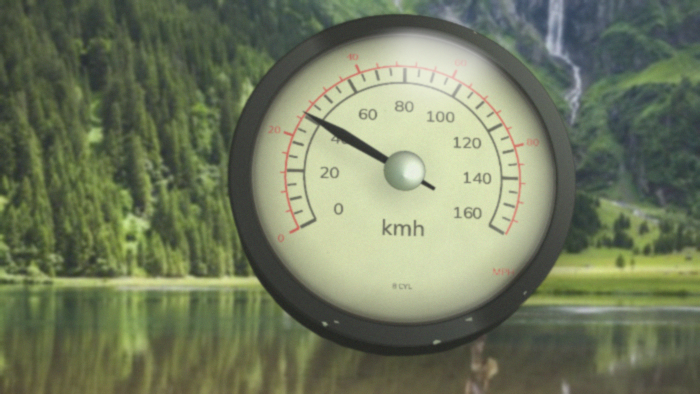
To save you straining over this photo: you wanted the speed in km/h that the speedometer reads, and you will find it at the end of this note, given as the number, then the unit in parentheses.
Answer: 40 (km/h)
